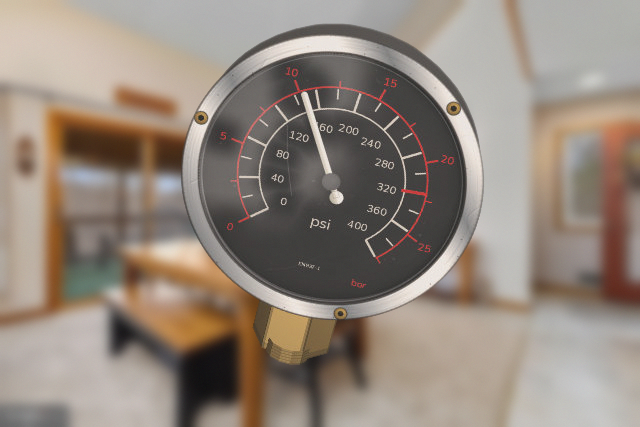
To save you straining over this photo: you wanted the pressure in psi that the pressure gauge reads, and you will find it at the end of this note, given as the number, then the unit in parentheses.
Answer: 150 (psi)
